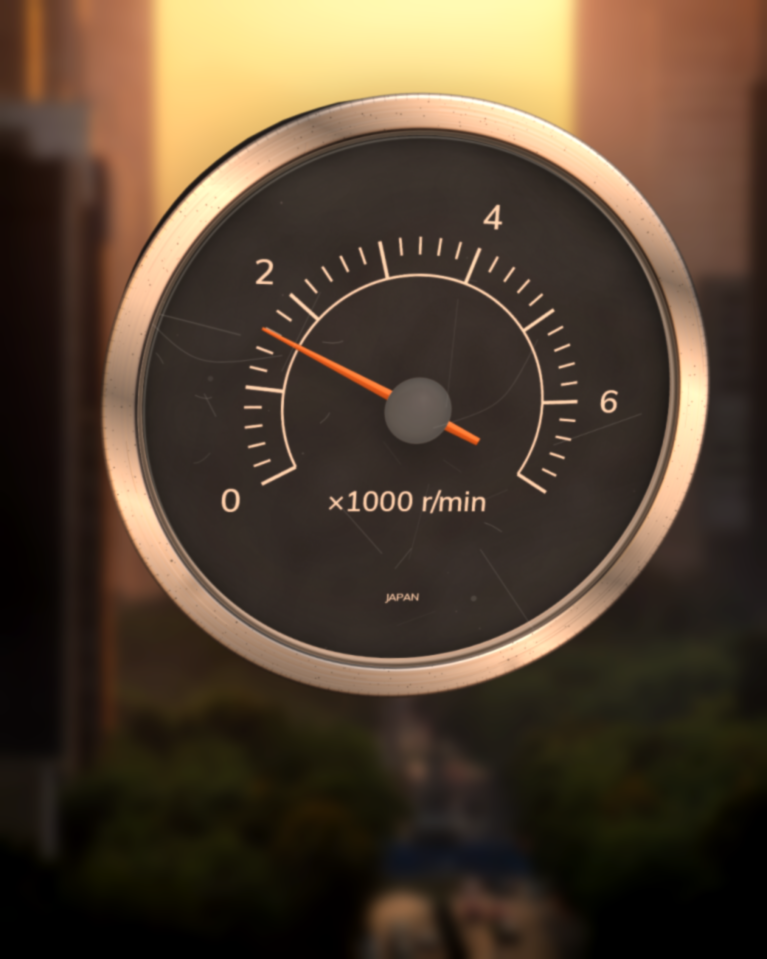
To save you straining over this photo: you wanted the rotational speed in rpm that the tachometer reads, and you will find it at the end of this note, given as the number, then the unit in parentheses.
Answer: 1600 (rpm)
